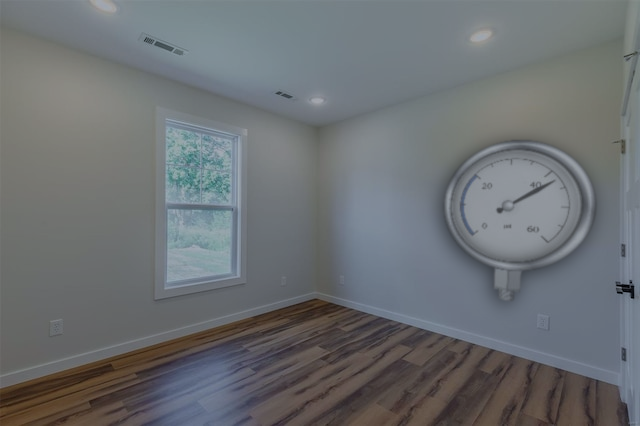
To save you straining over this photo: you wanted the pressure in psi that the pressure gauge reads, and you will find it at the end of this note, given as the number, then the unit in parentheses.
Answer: 42.5 (psi)
